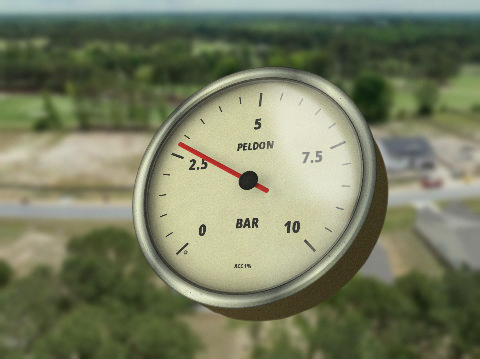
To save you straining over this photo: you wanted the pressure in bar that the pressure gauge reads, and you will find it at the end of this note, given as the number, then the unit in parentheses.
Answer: 2.75 (bar)
